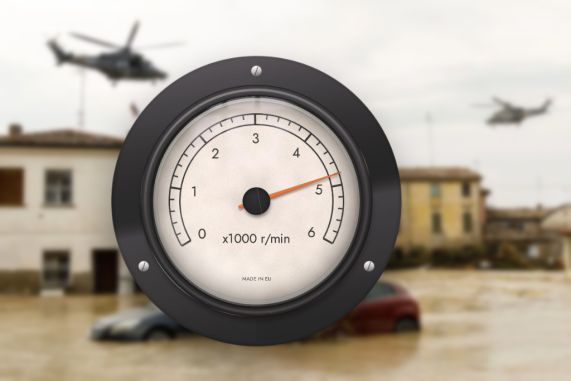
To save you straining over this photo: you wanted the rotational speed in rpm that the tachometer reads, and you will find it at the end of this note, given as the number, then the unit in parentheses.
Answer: 4800 (rpm)
